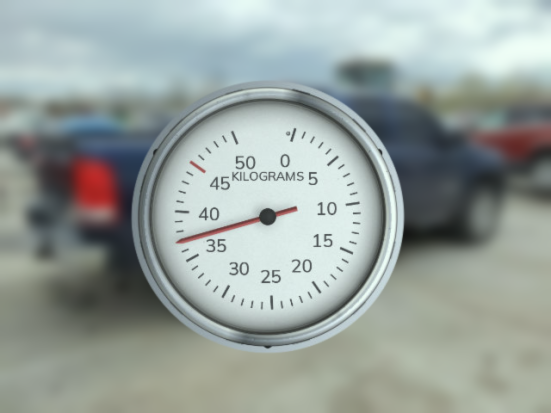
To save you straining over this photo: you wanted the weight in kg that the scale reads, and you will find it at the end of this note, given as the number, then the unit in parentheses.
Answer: 37 (kg)
